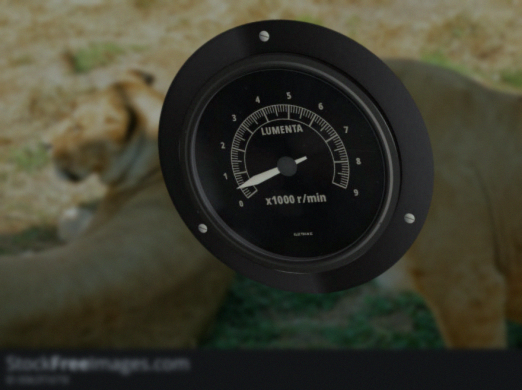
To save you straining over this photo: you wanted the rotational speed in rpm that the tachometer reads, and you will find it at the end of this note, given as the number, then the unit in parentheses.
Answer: 500 (rpm)
